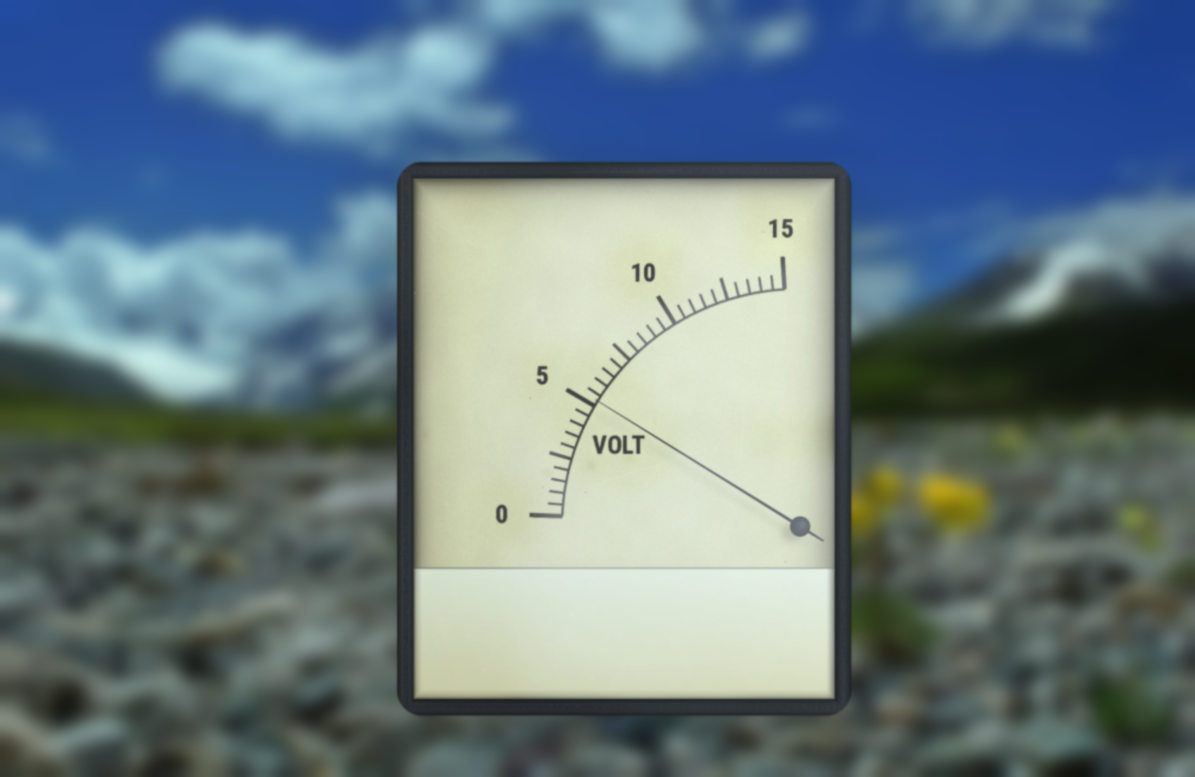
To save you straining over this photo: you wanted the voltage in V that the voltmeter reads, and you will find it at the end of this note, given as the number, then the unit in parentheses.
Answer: 5.25 (V)
